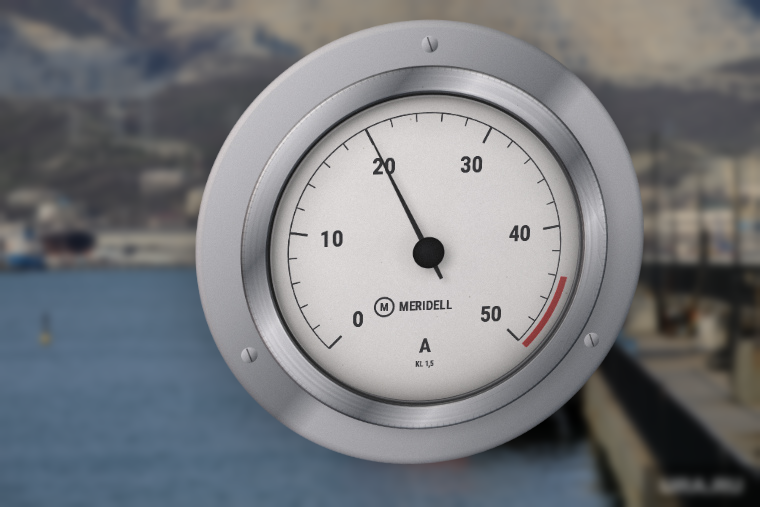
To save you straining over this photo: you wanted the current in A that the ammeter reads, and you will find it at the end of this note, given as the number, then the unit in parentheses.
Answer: 20 (A)
